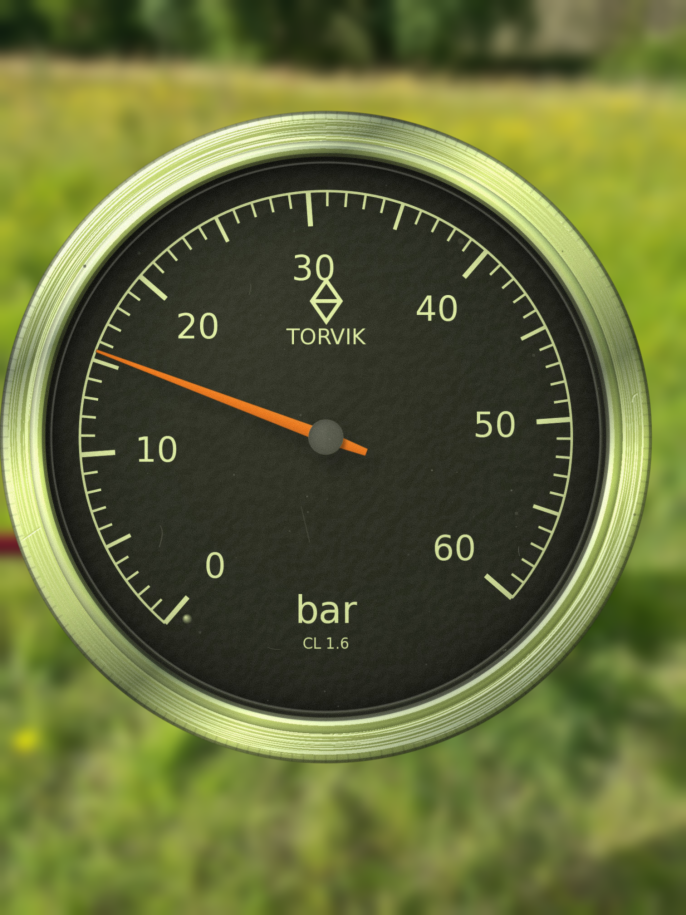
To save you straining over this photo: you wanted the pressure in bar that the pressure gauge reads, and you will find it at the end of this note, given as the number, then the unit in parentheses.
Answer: 15.5 (bar)
